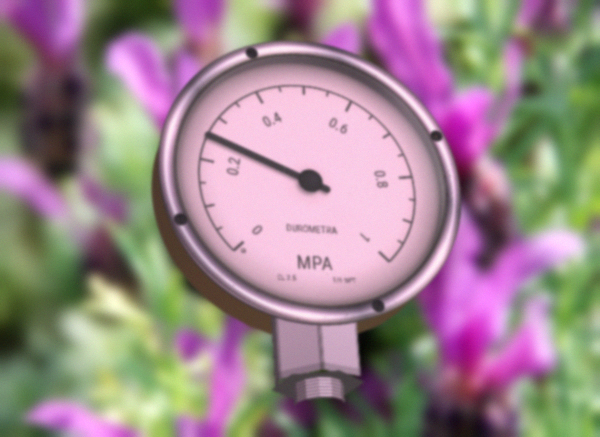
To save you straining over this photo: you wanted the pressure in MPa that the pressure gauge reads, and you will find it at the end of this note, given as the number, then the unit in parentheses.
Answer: 0.25 (MPa)
